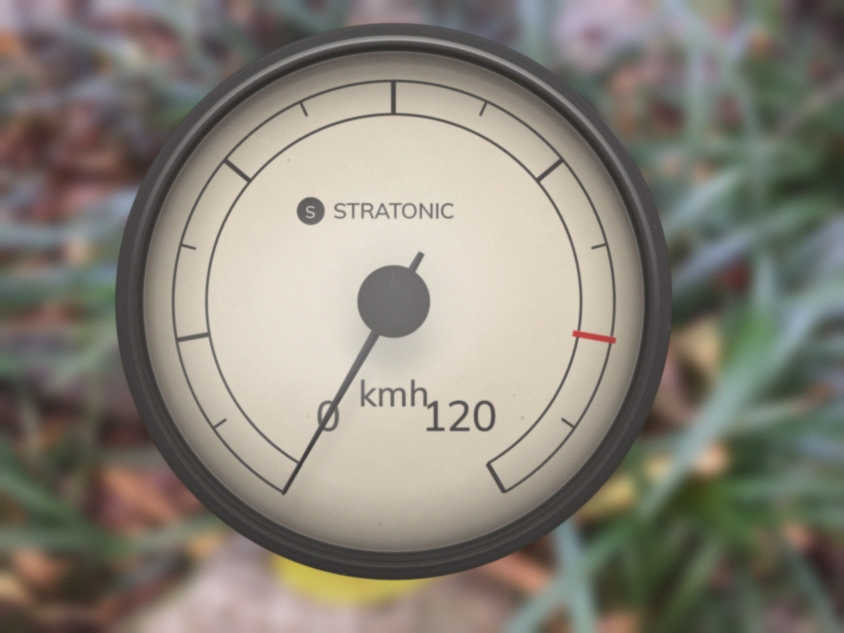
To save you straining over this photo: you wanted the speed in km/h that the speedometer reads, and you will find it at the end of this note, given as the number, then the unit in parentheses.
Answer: 0 (km/h)
